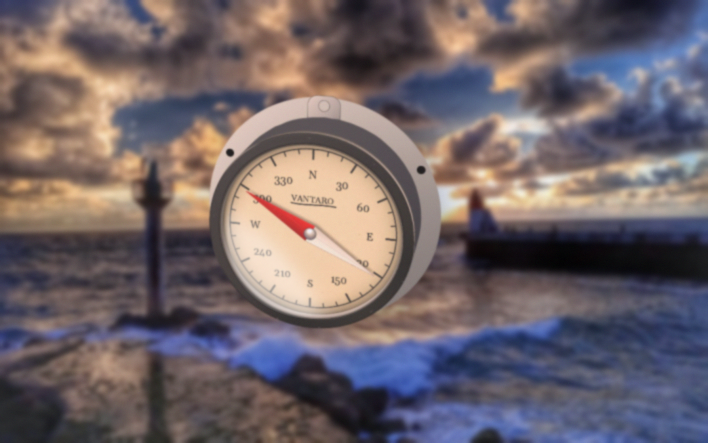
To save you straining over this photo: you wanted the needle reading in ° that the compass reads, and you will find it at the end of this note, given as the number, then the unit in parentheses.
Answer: 300 (°)
